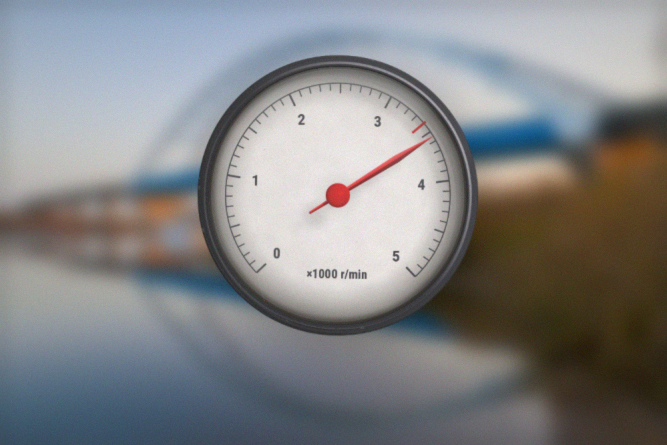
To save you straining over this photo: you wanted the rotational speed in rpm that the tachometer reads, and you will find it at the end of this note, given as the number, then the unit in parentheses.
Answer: 3550 (rpm)
